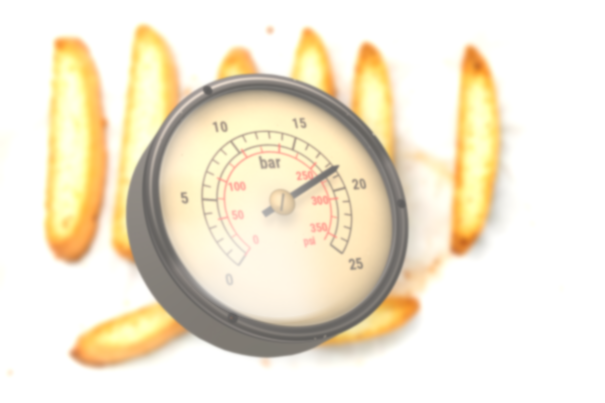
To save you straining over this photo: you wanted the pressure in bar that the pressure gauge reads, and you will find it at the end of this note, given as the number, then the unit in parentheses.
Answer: 18.5 (bar)
